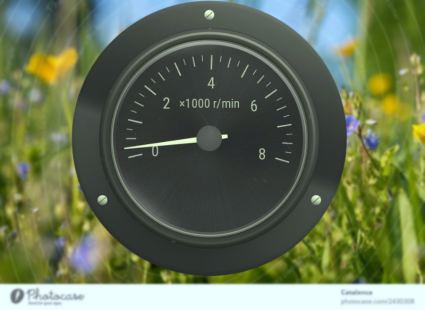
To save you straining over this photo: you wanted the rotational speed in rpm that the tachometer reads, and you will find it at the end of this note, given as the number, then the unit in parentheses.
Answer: 250 (rpm)
